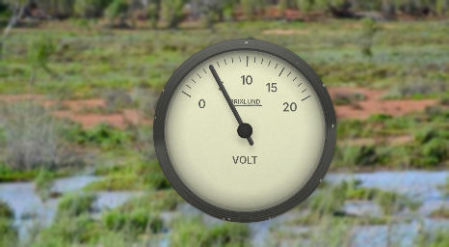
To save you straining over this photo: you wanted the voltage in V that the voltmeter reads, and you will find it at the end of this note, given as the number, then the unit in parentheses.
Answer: 5 (V)
